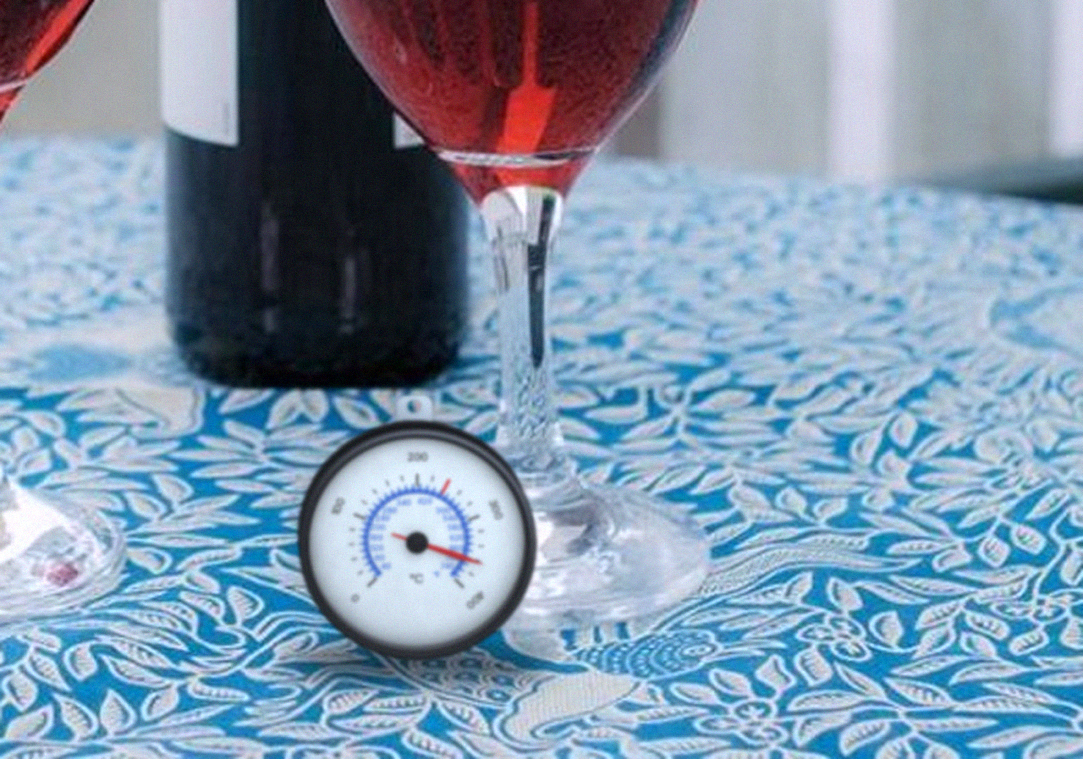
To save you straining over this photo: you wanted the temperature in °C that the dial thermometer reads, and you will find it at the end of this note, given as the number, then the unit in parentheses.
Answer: 360 (°C)
